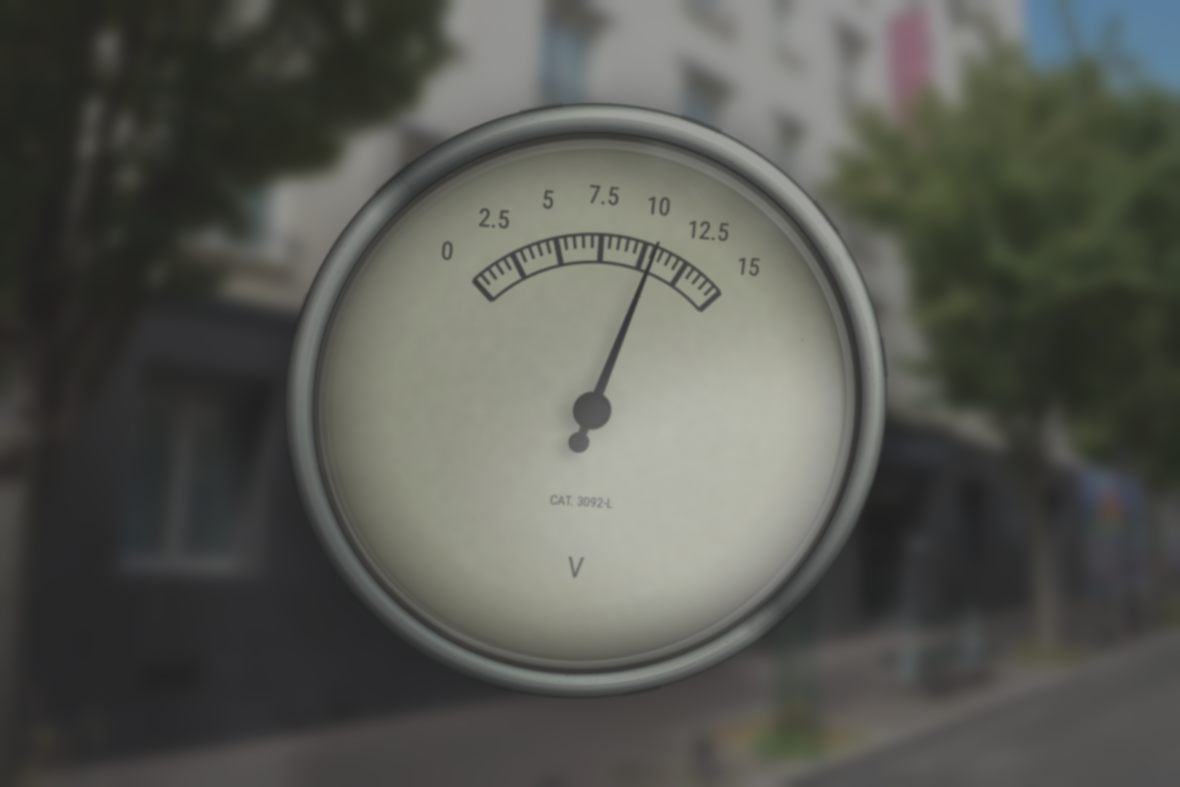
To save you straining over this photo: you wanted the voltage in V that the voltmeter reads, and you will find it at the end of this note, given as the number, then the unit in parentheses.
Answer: 10.5 (V)
